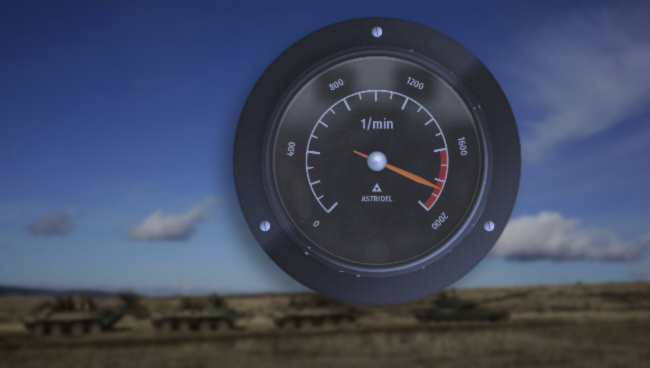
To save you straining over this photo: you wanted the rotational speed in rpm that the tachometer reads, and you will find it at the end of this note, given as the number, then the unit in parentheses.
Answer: 1850 (rpm)
